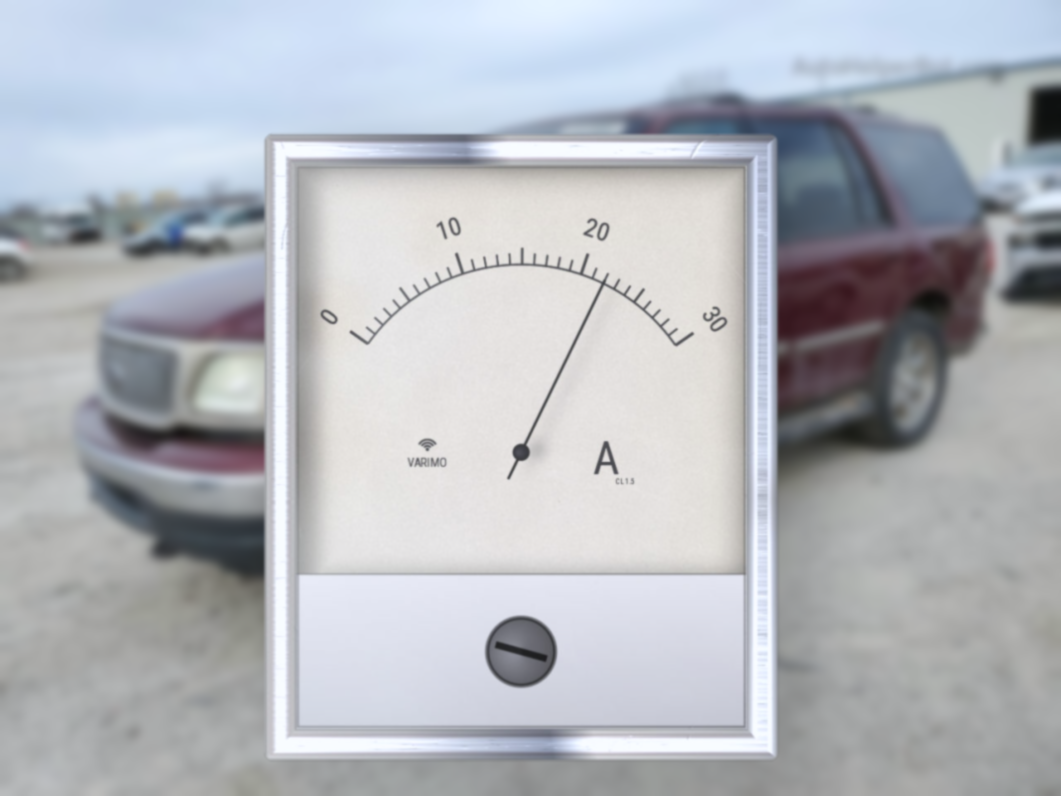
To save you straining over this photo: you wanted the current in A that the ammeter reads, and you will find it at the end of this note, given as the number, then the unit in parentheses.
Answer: 22 (A)
